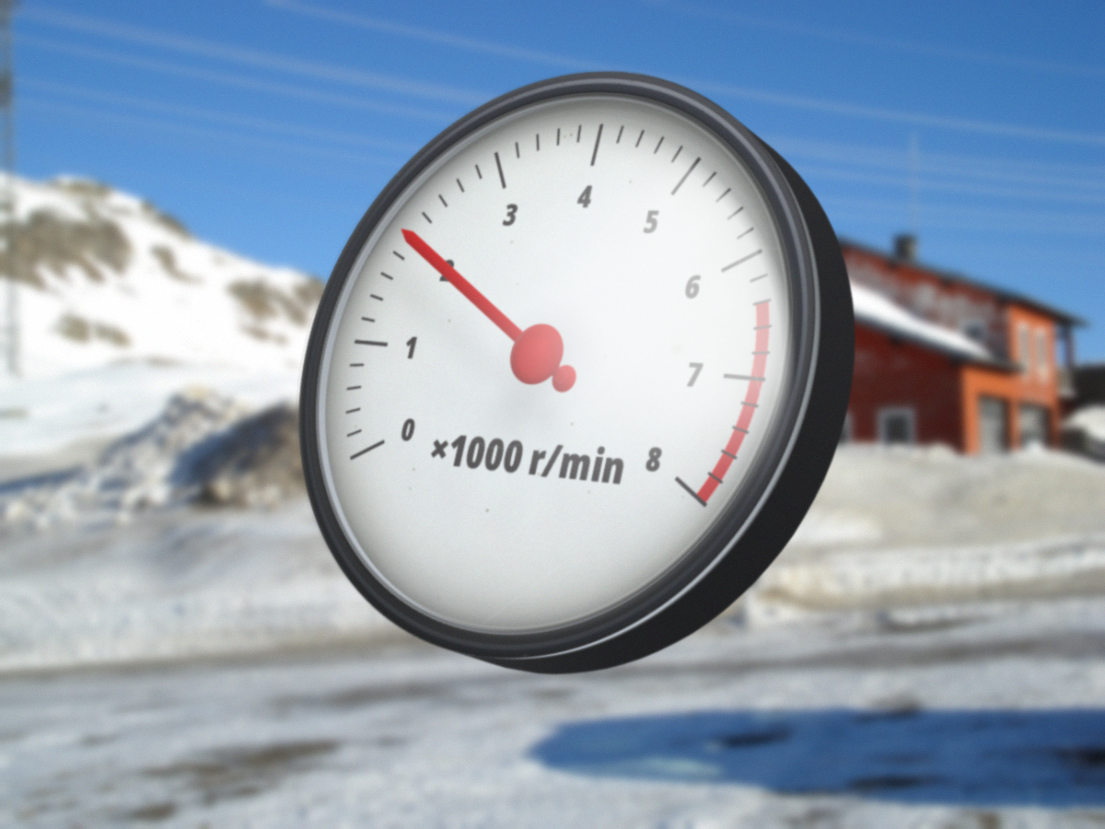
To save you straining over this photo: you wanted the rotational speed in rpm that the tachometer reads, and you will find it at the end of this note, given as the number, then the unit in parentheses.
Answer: 2000 (rpm)
